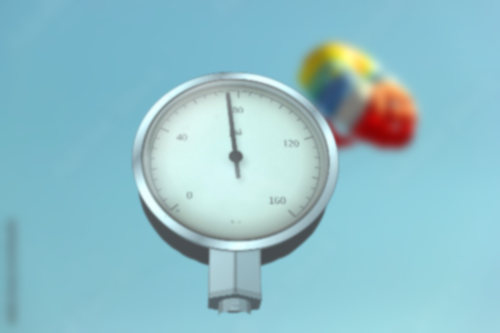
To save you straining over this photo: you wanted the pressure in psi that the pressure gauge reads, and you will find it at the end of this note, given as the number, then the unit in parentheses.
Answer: 75 (psi)
